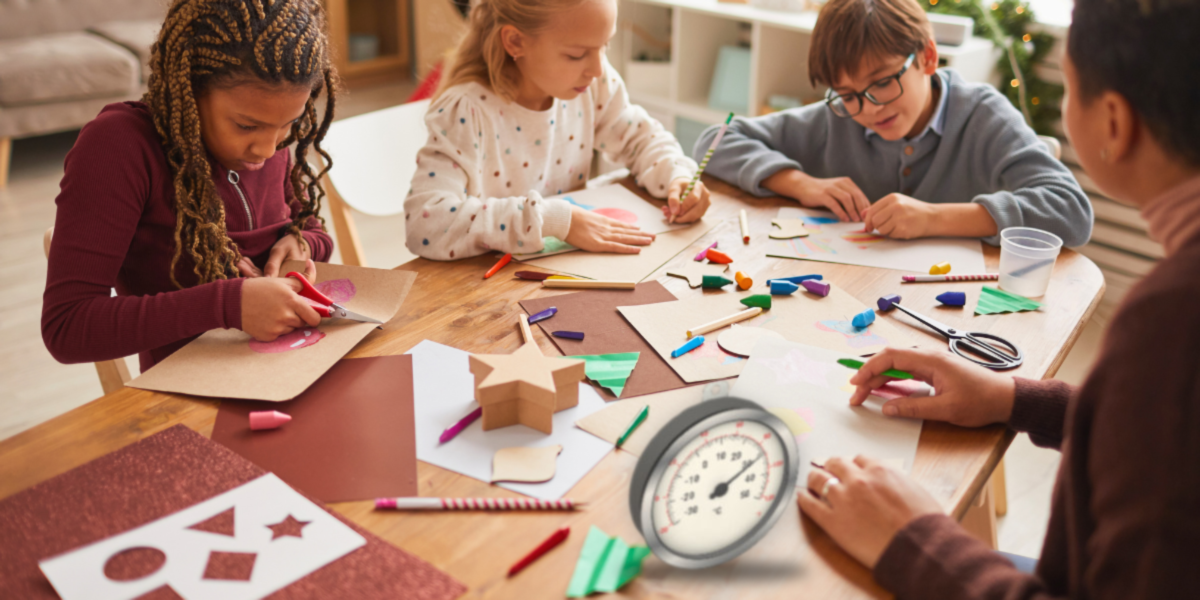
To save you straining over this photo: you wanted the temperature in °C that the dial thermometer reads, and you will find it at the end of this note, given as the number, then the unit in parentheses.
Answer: 30 (°C)
